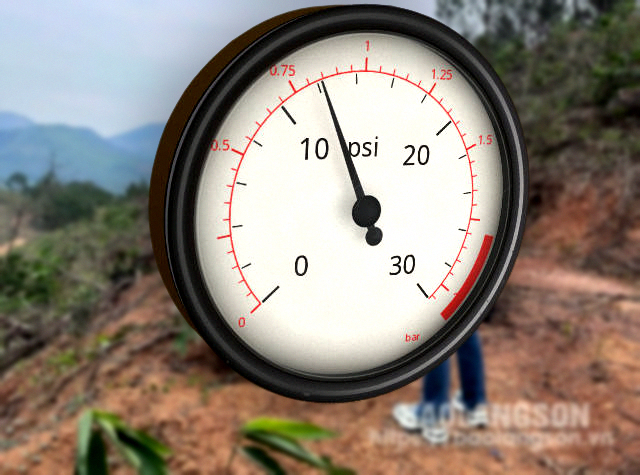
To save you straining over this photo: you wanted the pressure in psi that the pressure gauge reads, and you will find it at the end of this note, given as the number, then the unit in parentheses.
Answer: 12 (psi)
